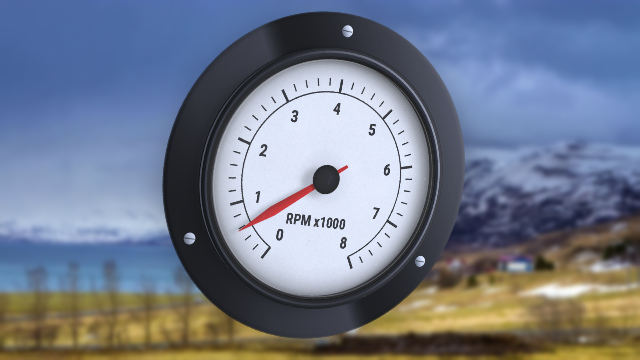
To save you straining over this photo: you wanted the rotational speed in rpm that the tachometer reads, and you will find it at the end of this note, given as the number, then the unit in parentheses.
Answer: 600 (rpm)
